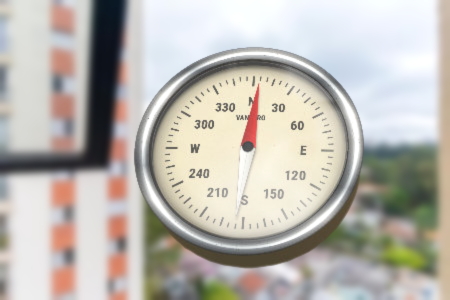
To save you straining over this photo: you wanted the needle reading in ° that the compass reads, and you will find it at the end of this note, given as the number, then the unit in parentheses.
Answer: 5 (°)
